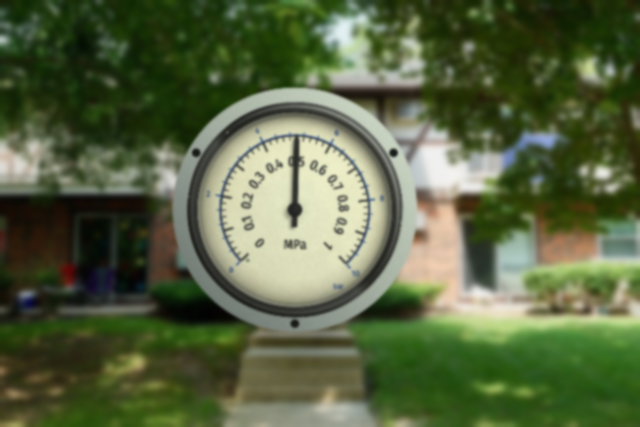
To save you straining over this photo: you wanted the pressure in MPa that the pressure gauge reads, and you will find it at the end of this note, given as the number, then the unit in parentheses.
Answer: 0.5 (MPa)
